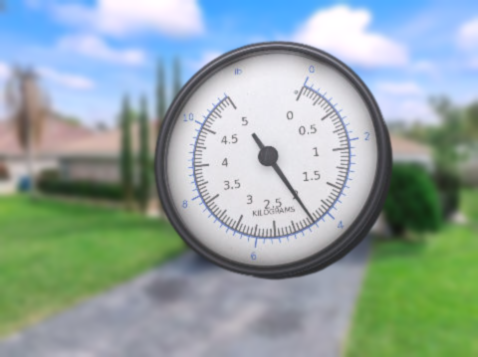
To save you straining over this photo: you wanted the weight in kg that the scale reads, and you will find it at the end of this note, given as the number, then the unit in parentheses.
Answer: 2 (kg)
